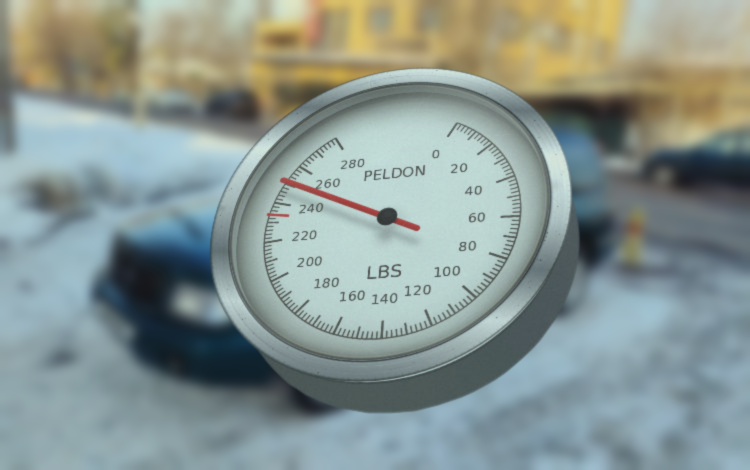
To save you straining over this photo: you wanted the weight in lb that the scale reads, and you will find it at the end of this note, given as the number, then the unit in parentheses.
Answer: 250 (lb)
